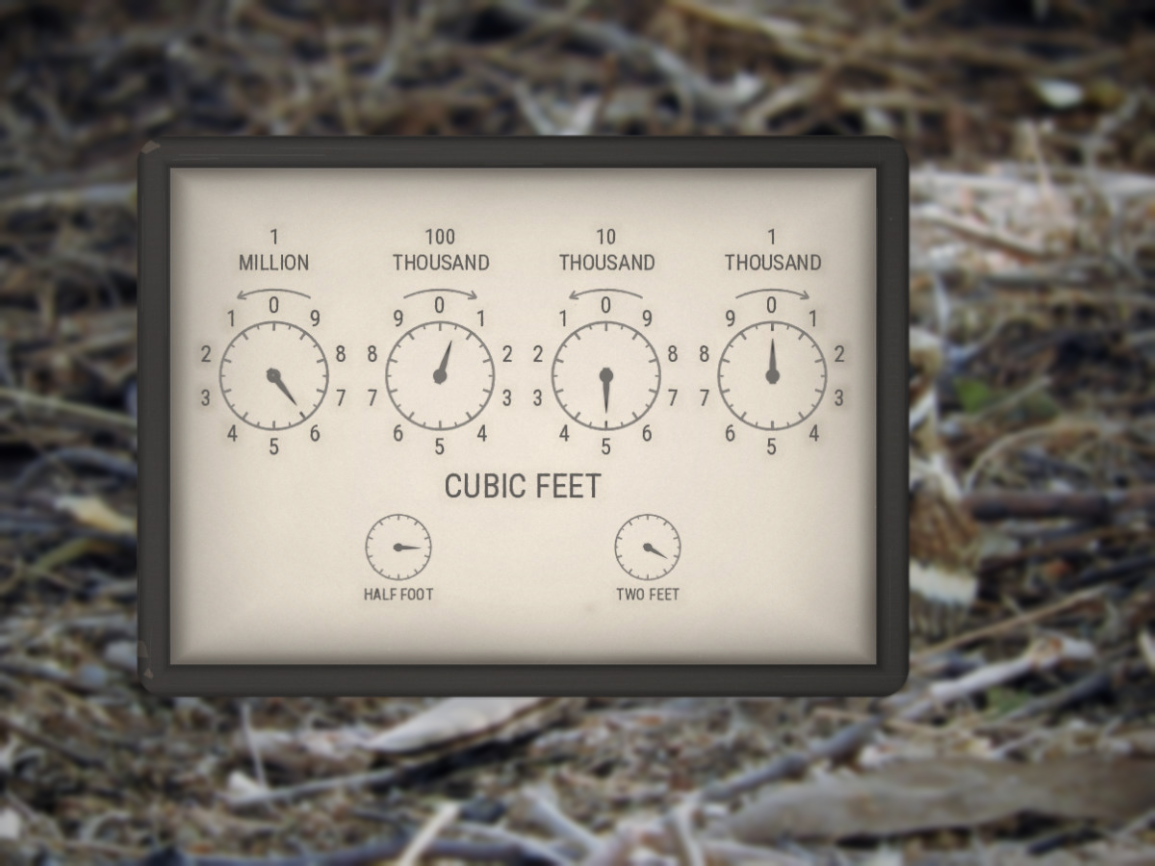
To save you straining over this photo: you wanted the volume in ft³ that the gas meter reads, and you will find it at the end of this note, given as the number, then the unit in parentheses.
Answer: 605000 (ft³)
